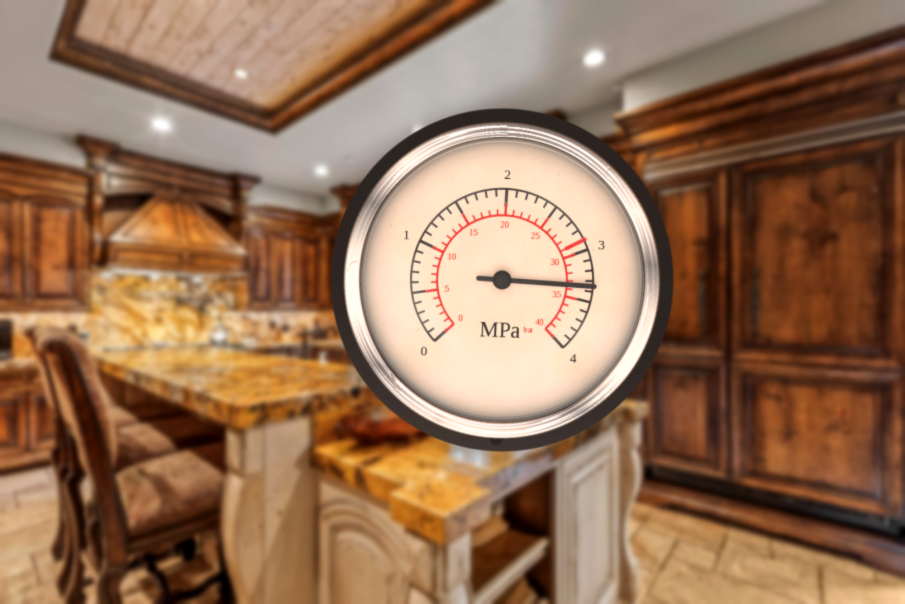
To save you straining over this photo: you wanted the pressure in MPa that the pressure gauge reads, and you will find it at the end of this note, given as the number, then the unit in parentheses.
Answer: 3.35 (MPa)
